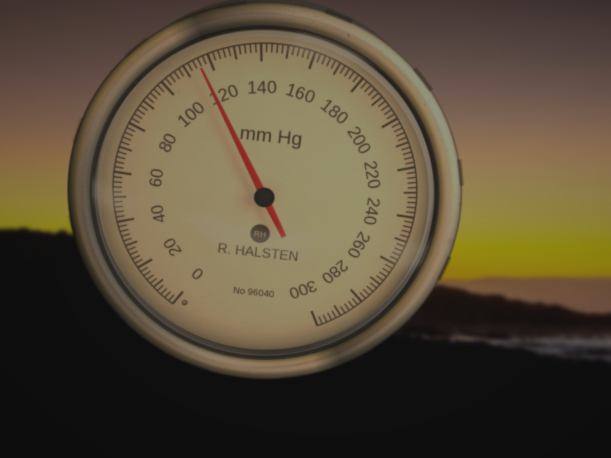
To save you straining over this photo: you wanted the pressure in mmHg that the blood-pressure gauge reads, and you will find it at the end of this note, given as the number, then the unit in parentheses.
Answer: 116 (mmHg)
